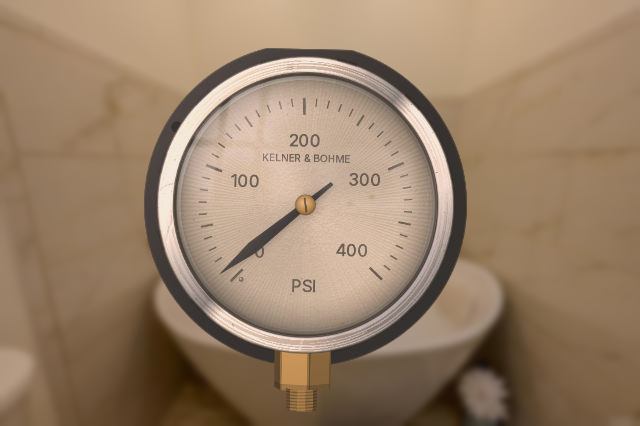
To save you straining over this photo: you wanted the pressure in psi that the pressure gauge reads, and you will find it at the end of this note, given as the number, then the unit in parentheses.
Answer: 10 (psi)
